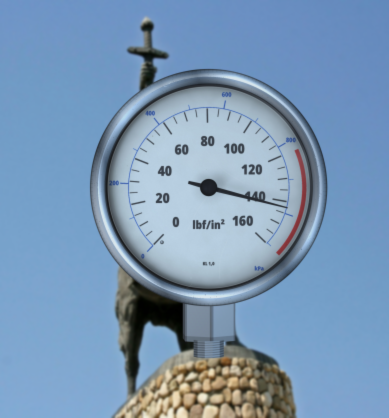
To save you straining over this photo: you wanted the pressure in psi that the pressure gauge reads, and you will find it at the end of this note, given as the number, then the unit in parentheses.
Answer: 142.5 (psi)
